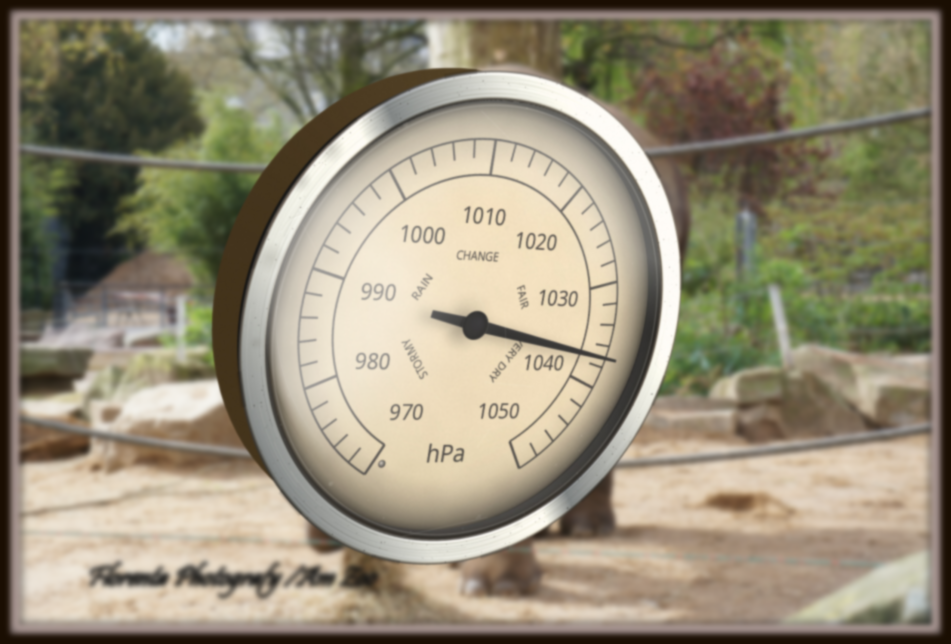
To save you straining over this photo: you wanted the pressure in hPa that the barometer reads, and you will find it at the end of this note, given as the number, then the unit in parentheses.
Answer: 1037 (hPa)
